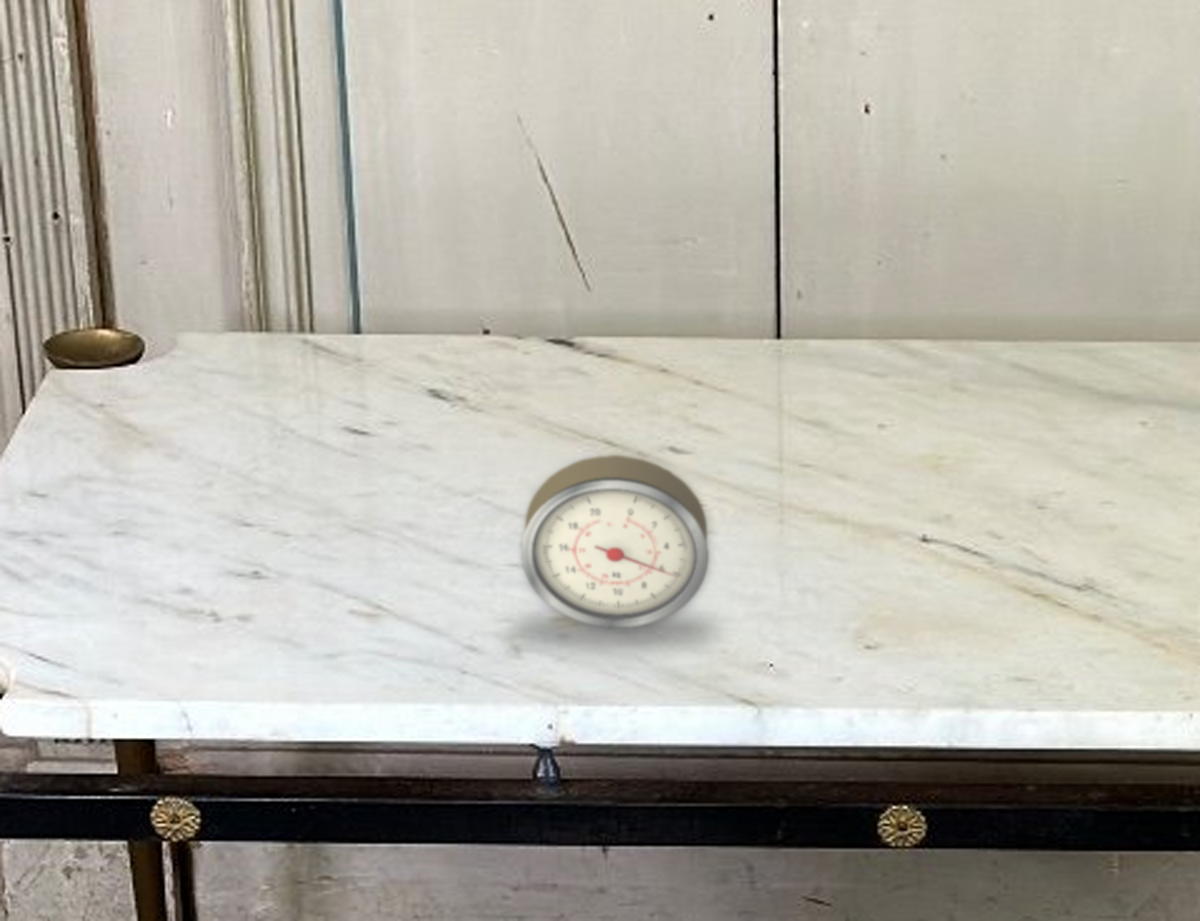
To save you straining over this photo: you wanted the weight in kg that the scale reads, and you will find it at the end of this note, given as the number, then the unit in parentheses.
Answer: 6 (kg)
